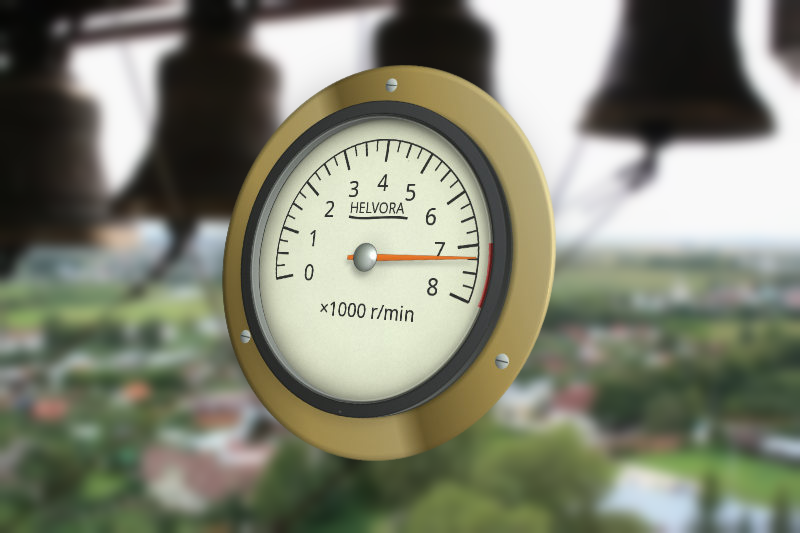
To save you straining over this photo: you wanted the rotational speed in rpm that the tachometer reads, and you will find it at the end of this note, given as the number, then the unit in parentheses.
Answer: 7250 (rpm)
